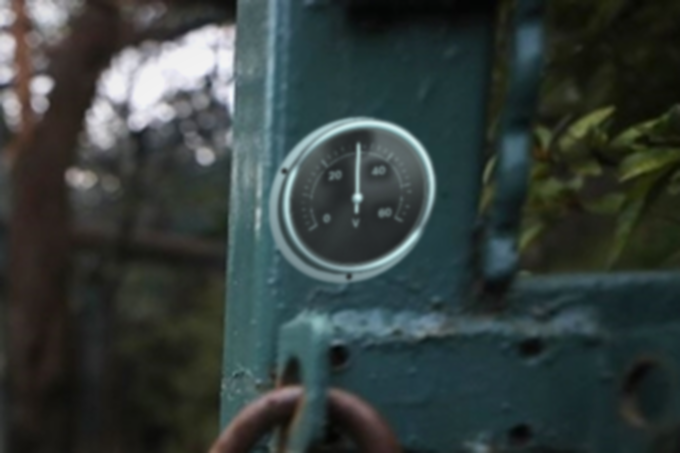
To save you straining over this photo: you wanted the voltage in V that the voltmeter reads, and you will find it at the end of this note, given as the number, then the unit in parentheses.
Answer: 30 (V)
